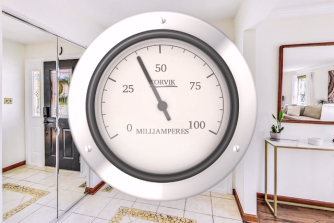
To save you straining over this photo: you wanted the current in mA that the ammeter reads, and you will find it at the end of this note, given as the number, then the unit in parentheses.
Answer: 40 (mA)
